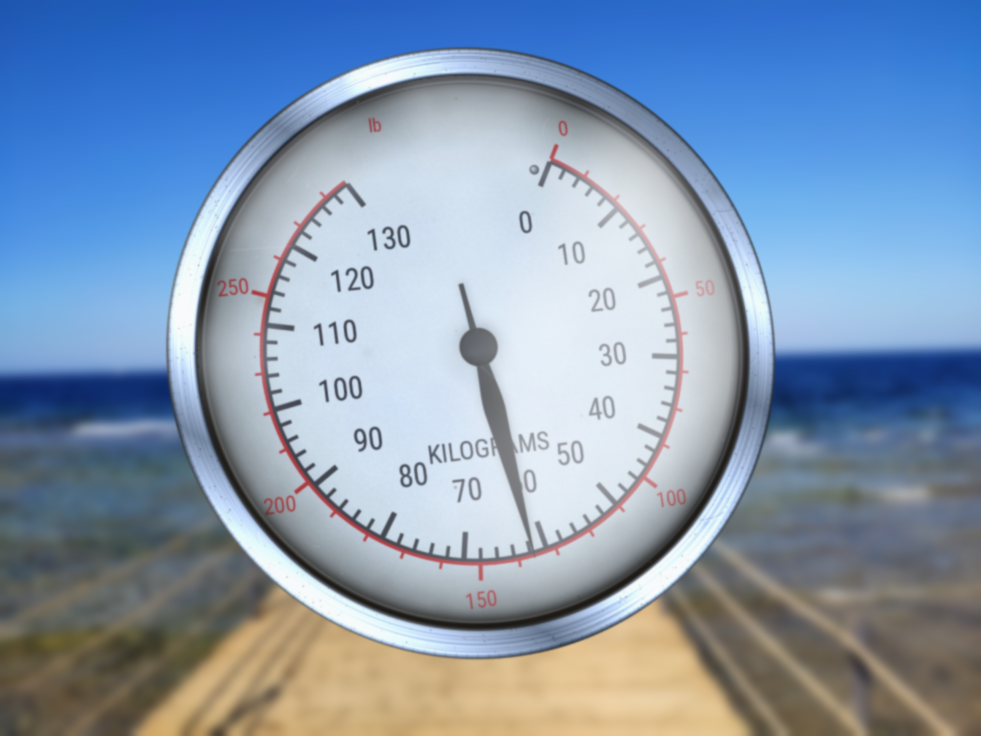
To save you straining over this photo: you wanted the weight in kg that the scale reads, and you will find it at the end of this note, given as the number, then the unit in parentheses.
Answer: 62 (kg)
